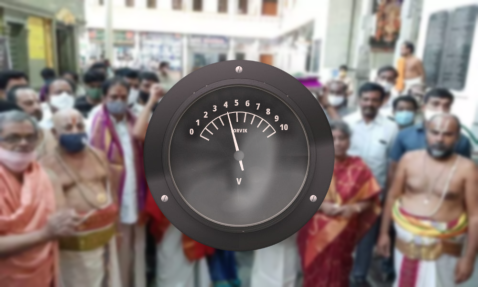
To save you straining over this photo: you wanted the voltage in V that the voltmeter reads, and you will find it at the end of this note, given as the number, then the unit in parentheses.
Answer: 4 (V)
